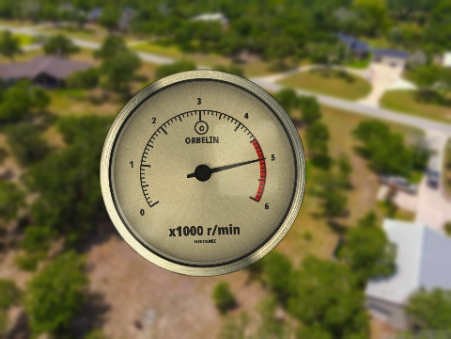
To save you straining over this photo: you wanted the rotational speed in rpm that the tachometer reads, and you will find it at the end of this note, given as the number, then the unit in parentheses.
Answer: 5000 (rpm)
